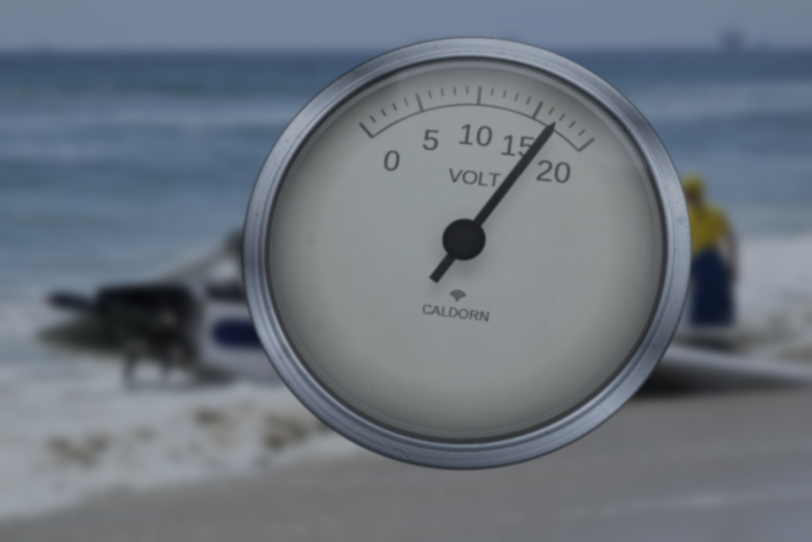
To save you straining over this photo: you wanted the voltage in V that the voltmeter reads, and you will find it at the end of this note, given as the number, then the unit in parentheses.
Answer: 17 (V)
